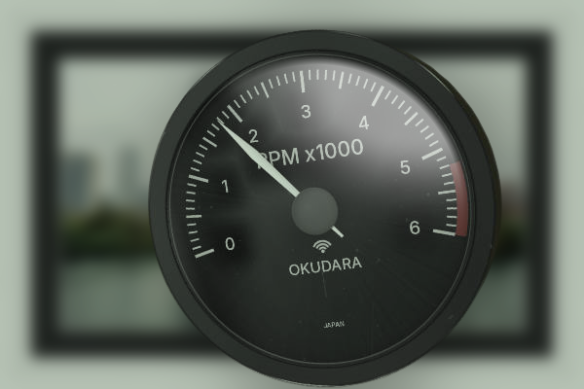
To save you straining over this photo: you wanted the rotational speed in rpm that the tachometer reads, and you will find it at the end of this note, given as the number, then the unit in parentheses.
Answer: 1800 (rpm)
